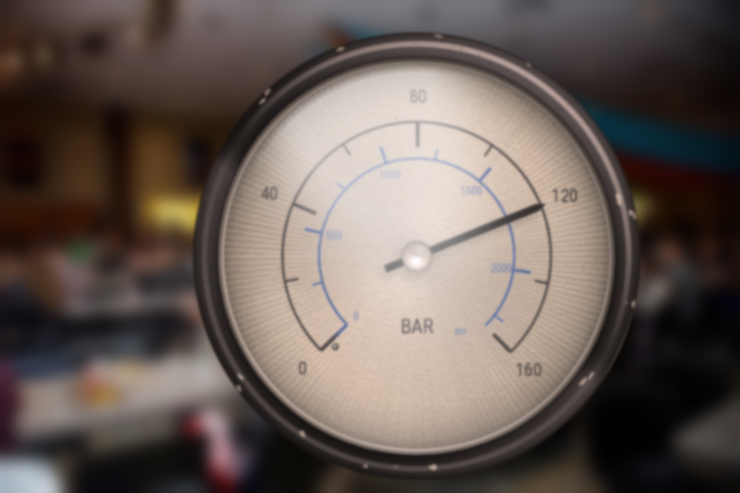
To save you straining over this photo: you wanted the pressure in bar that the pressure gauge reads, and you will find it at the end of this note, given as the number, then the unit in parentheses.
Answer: 120 (bar)
